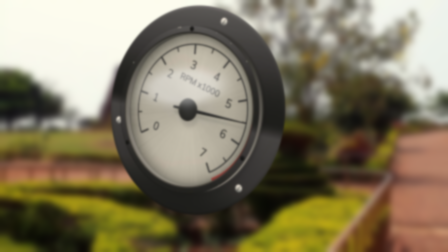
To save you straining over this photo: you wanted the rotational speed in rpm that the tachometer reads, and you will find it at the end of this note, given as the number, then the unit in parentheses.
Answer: 5500 (rpm)
